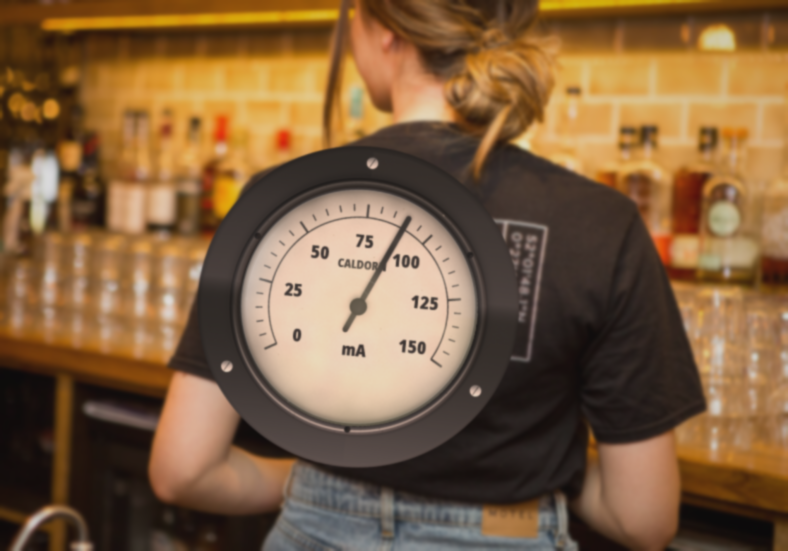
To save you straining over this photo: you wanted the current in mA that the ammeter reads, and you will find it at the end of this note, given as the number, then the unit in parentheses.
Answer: 90 (mA)
